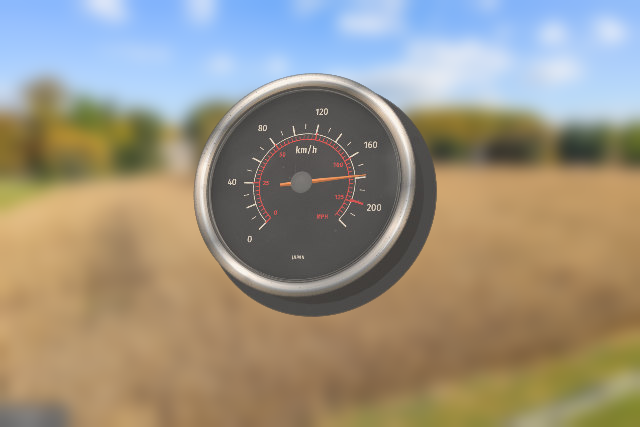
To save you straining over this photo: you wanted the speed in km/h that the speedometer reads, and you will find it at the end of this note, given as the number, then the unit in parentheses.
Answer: 180 (km/h)
